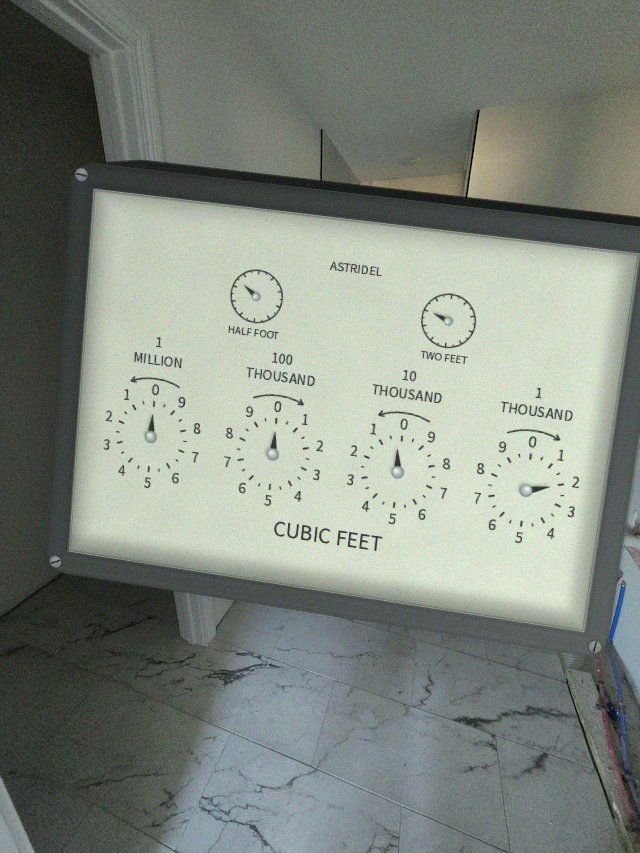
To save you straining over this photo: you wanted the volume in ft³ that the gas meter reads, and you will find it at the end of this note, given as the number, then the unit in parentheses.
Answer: 200 (ft³)
